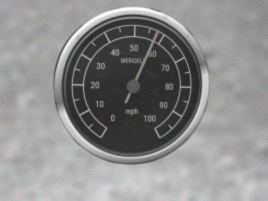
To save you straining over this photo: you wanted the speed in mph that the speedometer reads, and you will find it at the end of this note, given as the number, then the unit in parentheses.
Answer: 57.5 (mph)
